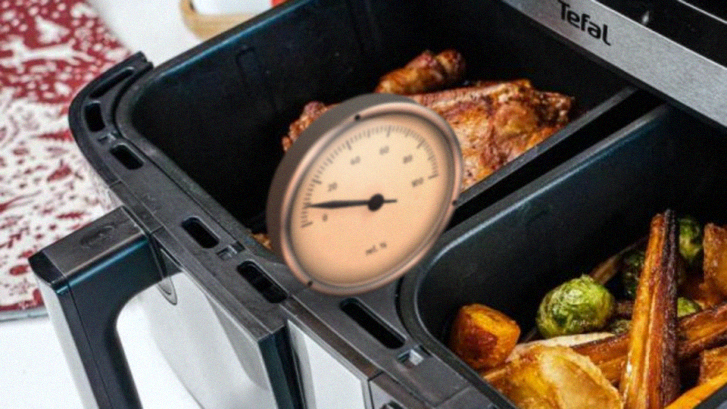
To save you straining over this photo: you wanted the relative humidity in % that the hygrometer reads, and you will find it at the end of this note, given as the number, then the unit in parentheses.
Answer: 10 (%)
